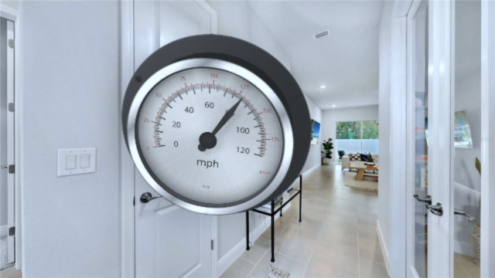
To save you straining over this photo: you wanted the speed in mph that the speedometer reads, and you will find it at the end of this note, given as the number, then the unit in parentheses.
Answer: 80 (mph)
